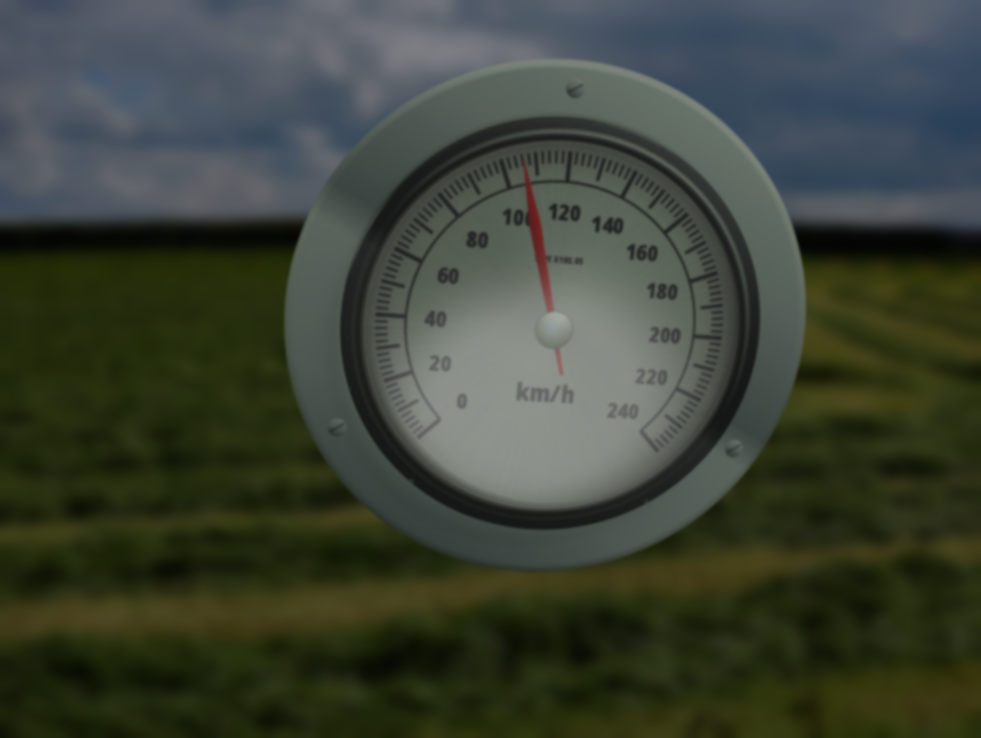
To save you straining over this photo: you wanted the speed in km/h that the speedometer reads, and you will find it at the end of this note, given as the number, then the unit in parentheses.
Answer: 106 (km/h)
